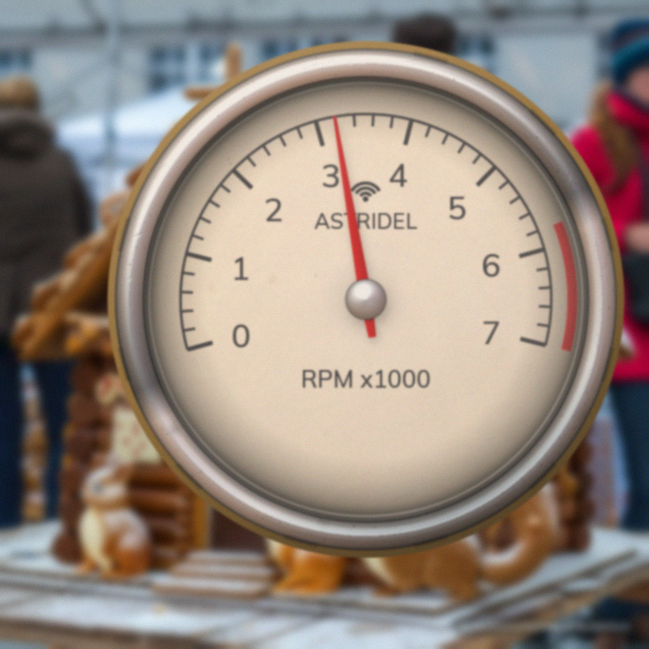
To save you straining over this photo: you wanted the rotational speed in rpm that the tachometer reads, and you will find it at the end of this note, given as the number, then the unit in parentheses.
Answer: 3200 (rpm)
